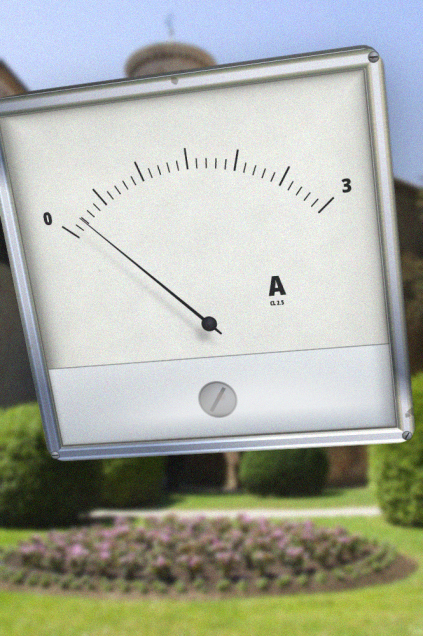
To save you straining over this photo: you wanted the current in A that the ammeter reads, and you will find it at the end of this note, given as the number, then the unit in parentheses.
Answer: 0.2 (A)
